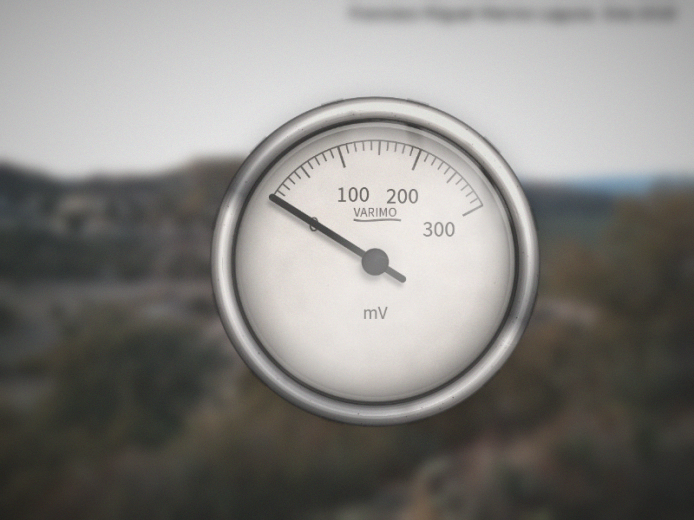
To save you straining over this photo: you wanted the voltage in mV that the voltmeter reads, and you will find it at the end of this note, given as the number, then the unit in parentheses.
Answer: 0 (mV)
